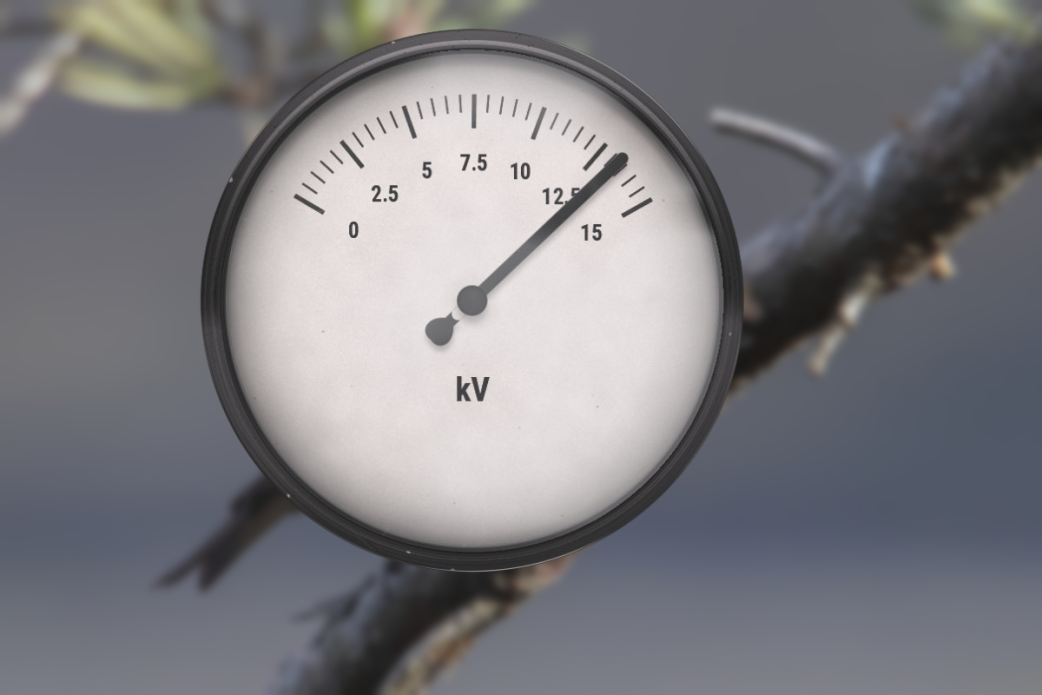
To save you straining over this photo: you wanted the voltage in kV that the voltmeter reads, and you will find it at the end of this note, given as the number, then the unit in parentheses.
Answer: 13.25 (kV)
